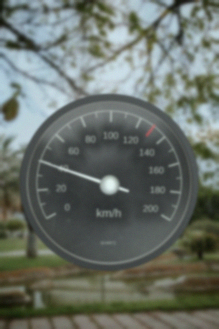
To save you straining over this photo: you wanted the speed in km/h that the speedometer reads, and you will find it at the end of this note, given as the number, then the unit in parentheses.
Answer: 40 (km/h)
